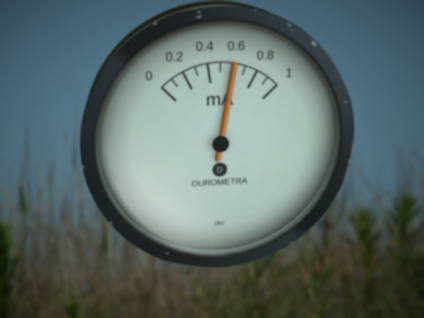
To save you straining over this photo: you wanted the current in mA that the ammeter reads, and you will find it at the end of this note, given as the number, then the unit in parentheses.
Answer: 0.6 (mA)
